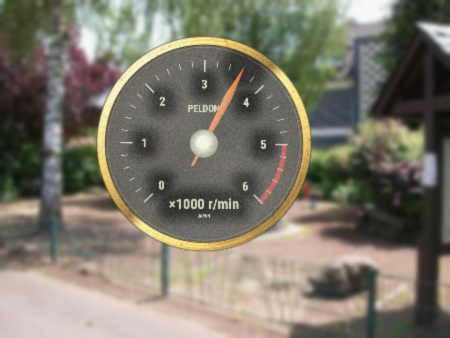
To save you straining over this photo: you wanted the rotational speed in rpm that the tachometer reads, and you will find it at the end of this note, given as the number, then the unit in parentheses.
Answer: 3600 (rpm)
